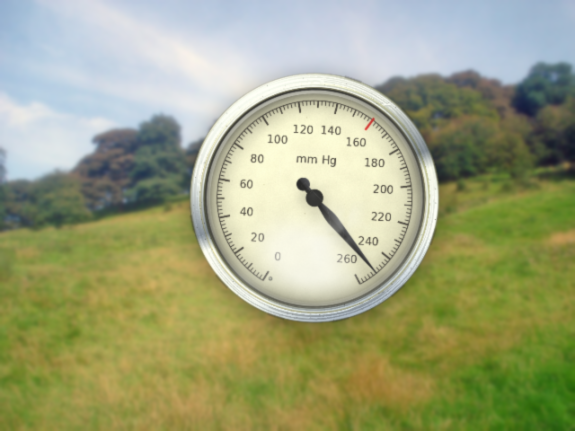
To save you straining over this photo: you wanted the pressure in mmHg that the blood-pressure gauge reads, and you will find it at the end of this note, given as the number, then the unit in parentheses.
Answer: 250 (mmHg)
